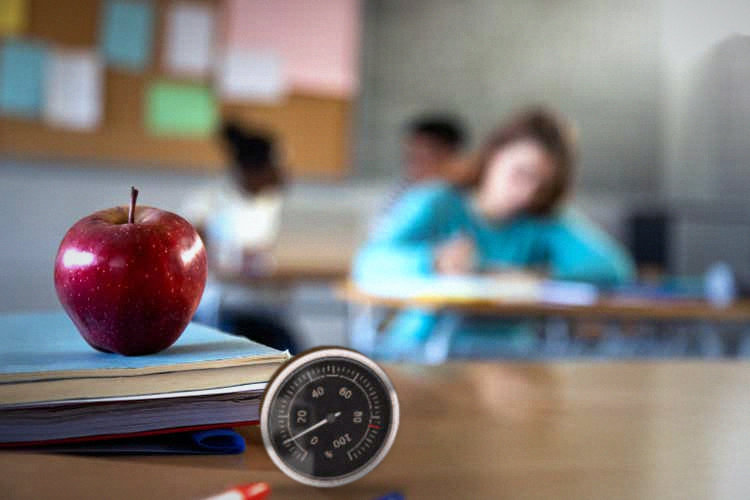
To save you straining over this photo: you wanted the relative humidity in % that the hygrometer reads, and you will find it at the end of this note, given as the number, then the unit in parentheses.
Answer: 10 (%)
